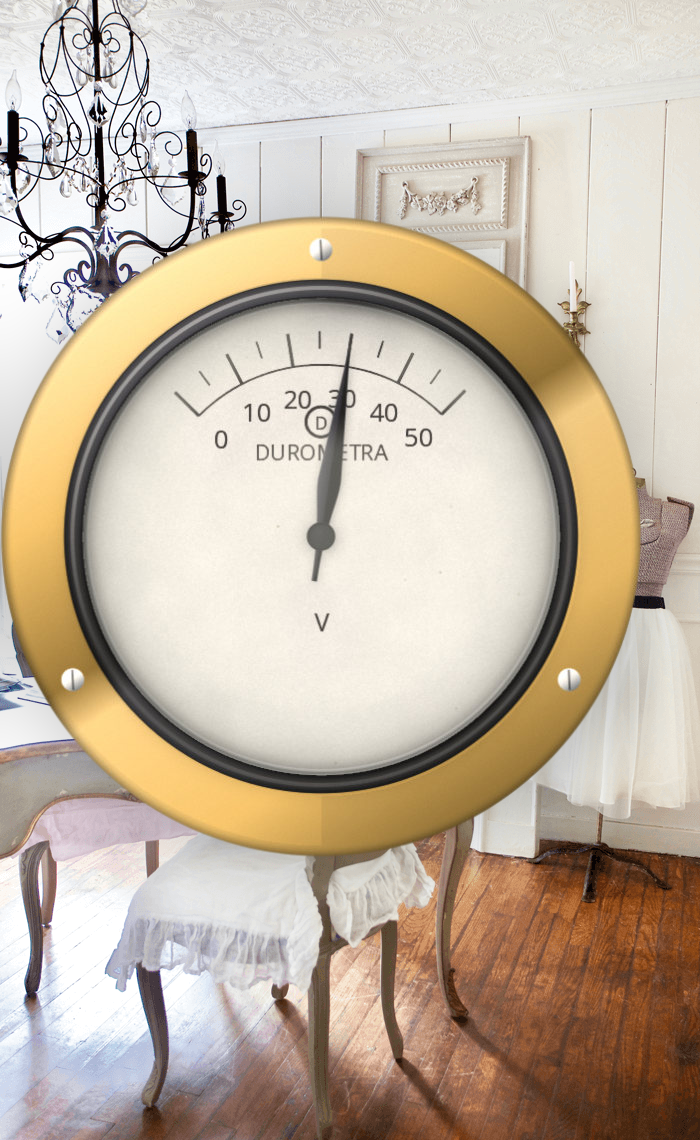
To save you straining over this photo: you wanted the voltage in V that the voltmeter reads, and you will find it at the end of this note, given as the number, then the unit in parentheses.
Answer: 30 (V)
